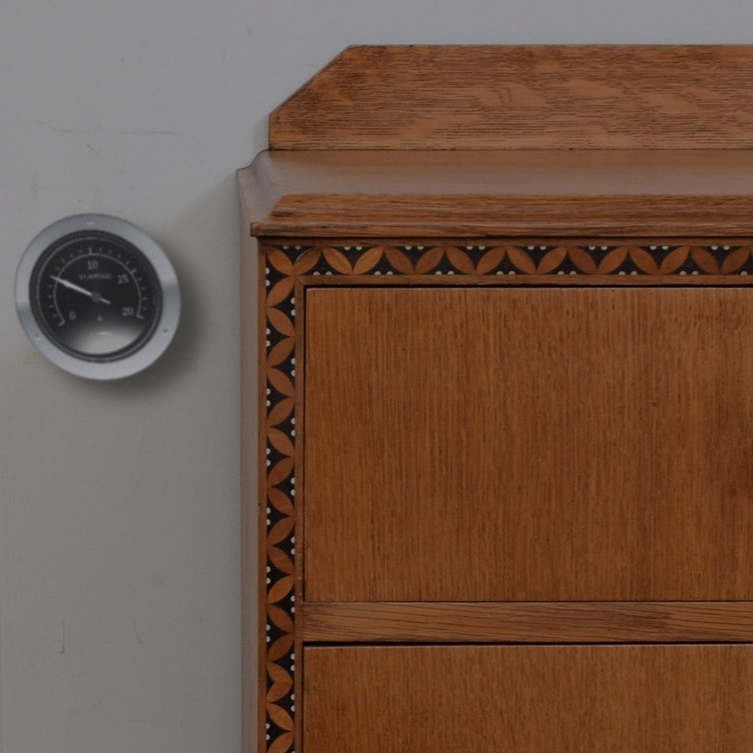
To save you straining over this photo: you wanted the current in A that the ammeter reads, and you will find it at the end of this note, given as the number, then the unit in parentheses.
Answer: 5 (A)
